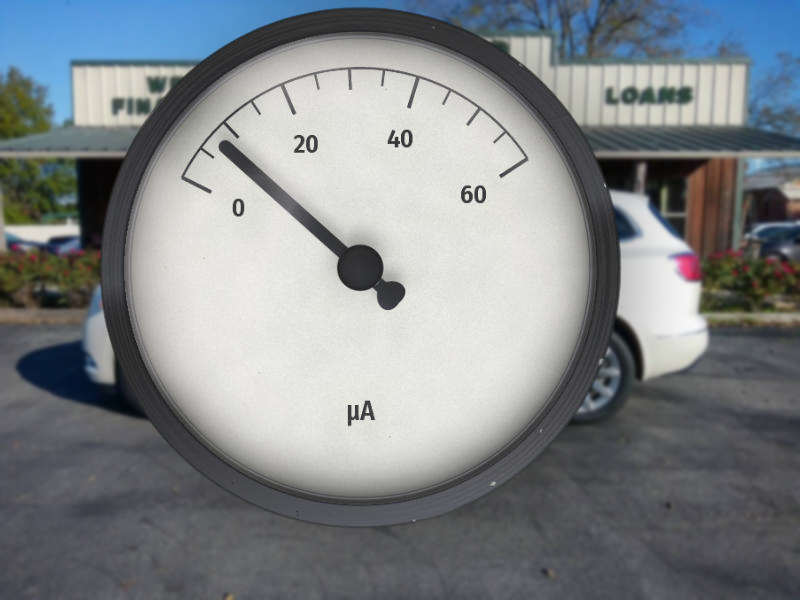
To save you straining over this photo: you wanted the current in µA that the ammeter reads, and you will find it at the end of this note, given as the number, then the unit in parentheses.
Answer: 7.5 (µA)
